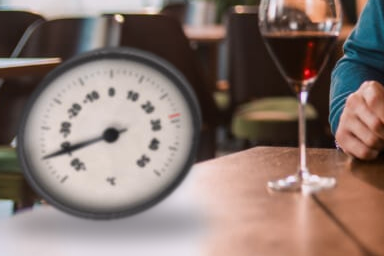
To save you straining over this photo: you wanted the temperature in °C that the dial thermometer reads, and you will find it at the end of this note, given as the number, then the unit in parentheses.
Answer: -40 (°C)
